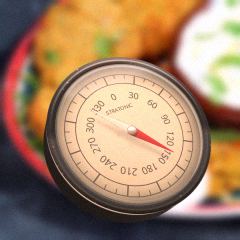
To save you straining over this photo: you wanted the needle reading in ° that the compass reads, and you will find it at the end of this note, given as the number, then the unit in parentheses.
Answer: 140 (°)
